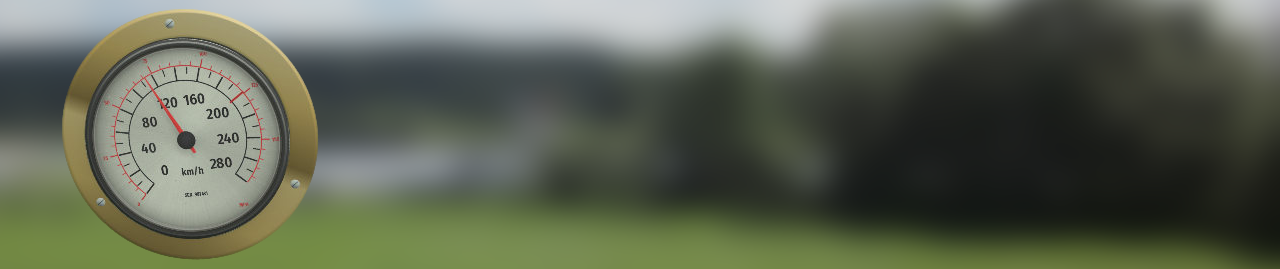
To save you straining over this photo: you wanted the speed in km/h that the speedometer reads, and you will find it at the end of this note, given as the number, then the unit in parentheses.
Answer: 115 (km/h)
